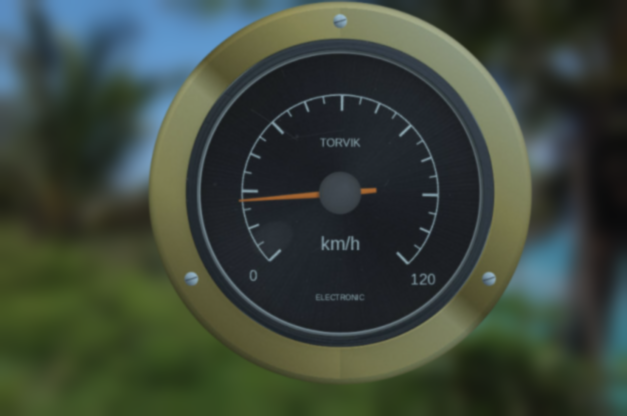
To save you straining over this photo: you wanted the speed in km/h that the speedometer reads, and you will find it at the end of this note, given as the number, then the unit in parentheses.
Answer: 17.5 (km/h)
